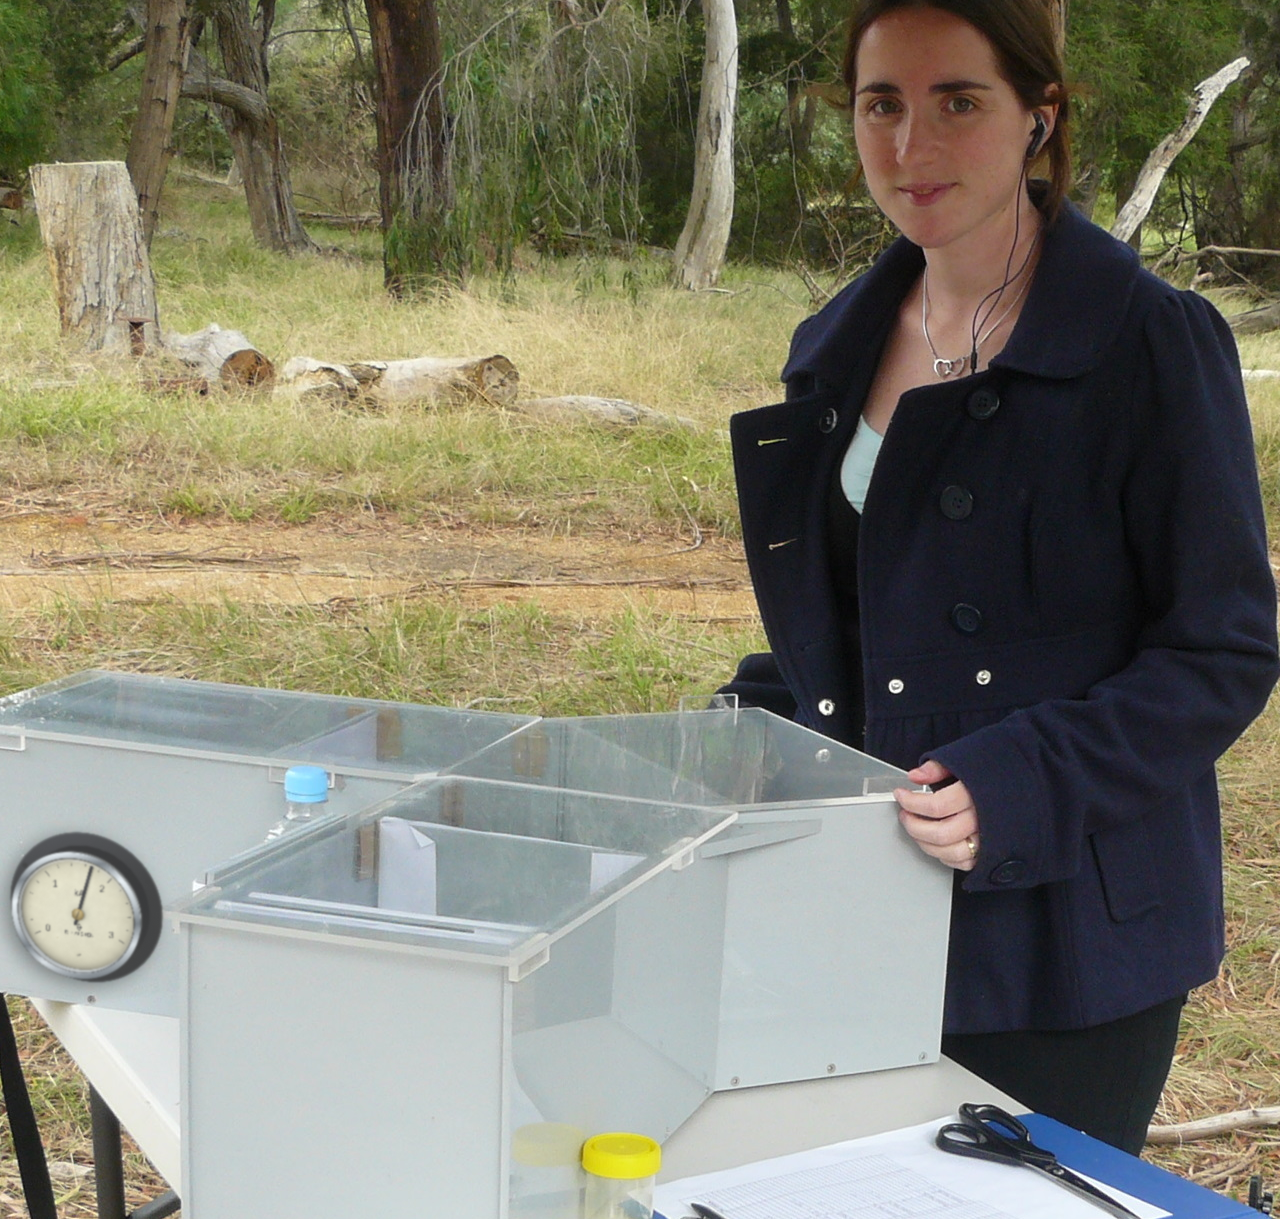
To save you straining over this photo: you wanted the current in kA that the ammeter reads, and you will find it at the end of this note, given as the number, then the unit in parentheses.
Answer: 1.7 (kA)
